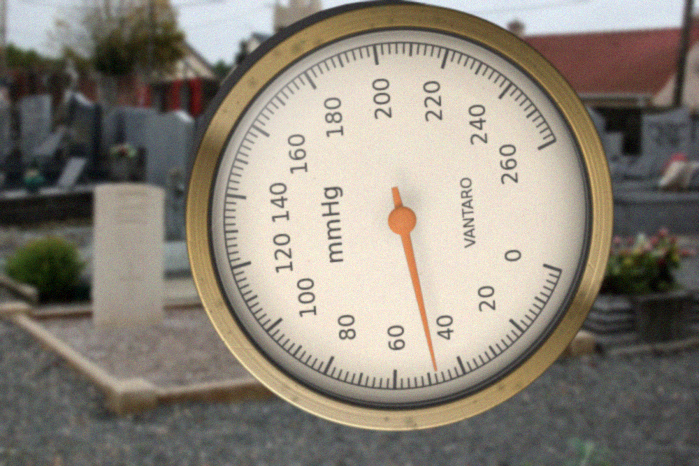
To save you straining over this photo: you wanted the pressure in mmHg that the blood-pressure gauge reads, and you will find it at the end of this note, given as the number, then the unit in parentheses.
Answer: 48 (mmHg)
